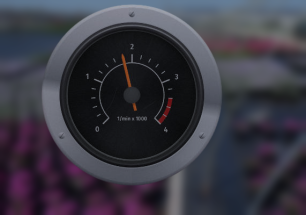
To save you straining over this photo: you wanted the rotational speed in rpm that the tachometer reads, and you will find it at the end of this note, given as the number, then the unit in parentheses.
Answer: 1800 (rpm)
